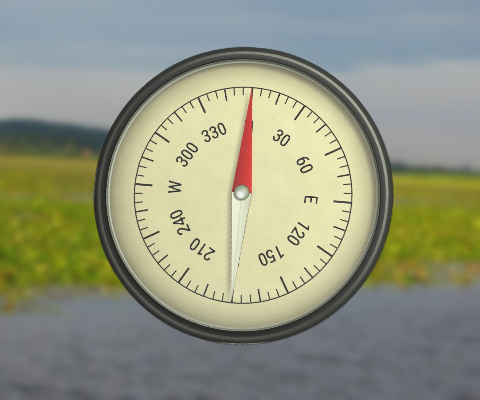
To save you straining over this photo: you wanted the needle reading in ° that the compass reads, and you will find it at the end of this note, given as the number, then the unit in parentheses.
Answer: 0 (°)
